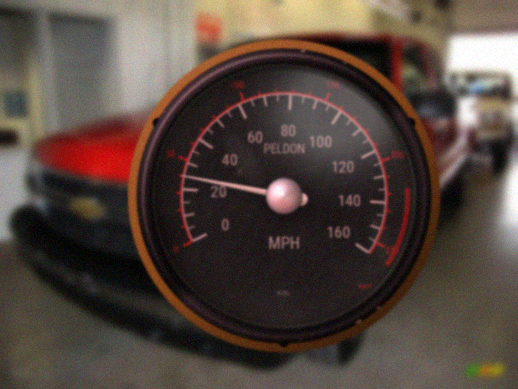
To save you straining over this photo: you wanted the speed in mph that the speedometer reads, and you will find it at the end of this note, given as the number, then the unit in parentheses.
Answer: 25 (mph)
